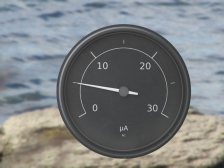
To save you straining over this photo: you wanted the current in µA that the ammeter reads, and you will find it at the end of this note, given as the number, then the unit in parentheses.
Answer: 5 (µA)
